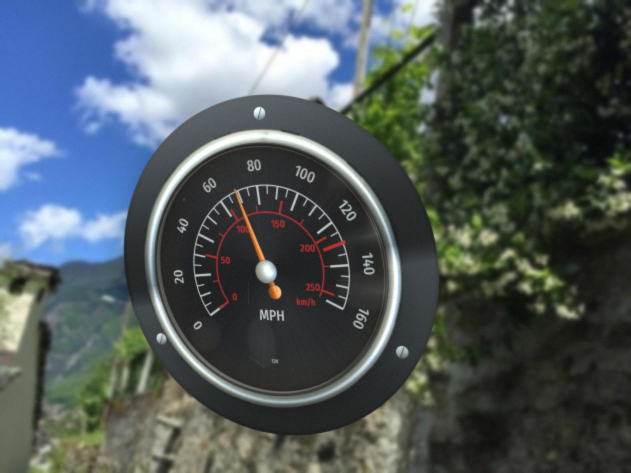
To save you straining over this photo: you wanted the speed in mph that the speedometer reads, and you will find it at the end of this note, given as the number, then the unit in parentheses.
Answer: 70 (mph)
